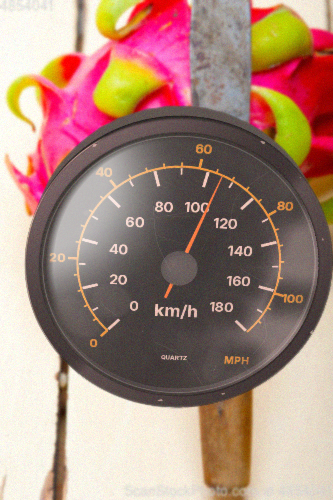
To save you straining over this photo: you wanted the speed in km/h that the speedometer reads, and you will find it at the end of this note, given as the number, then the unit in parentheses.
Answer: 105 (km/h)
